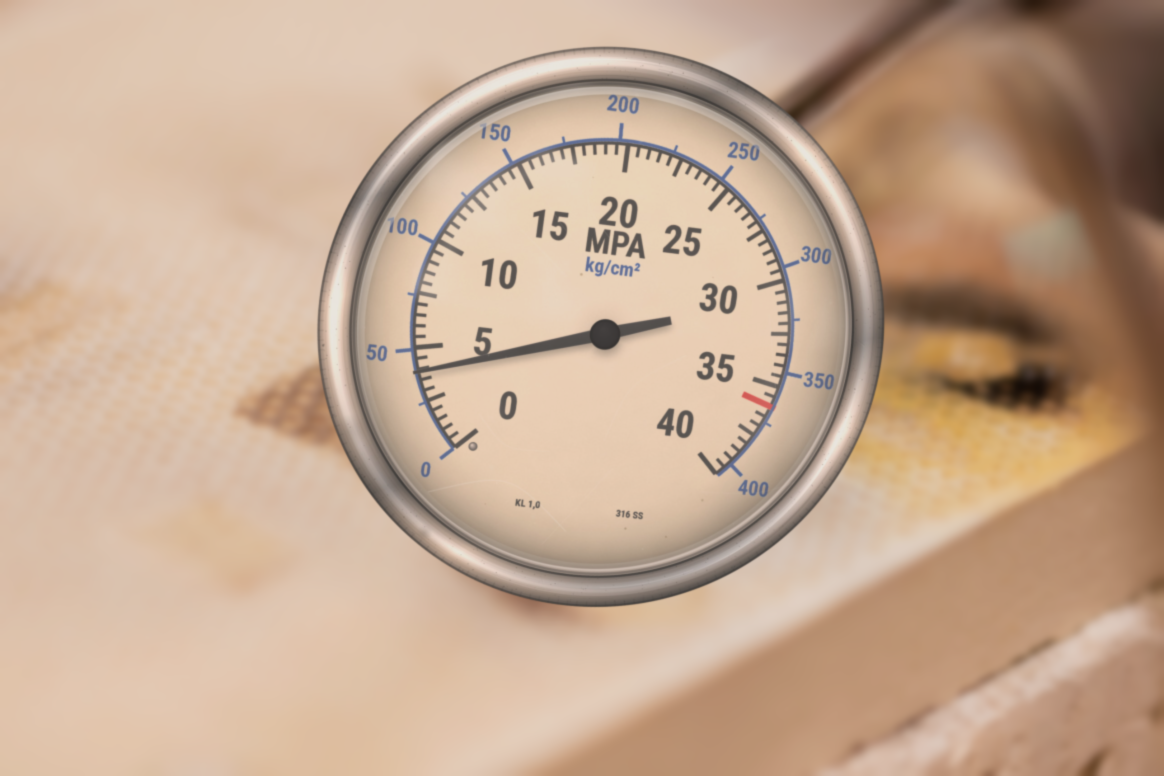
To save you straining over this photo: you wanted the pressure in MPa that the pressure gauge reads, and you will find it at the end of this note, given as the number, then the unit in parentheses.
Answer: 4 (MPa)
